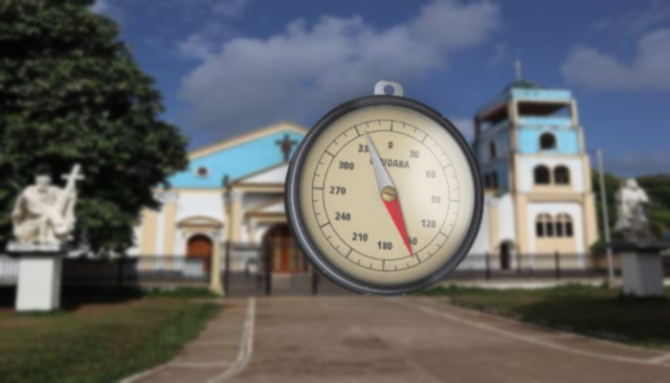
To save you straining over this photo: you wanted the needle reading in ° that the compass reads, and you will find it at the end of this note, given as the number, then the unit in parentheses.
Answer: 155 (°)
